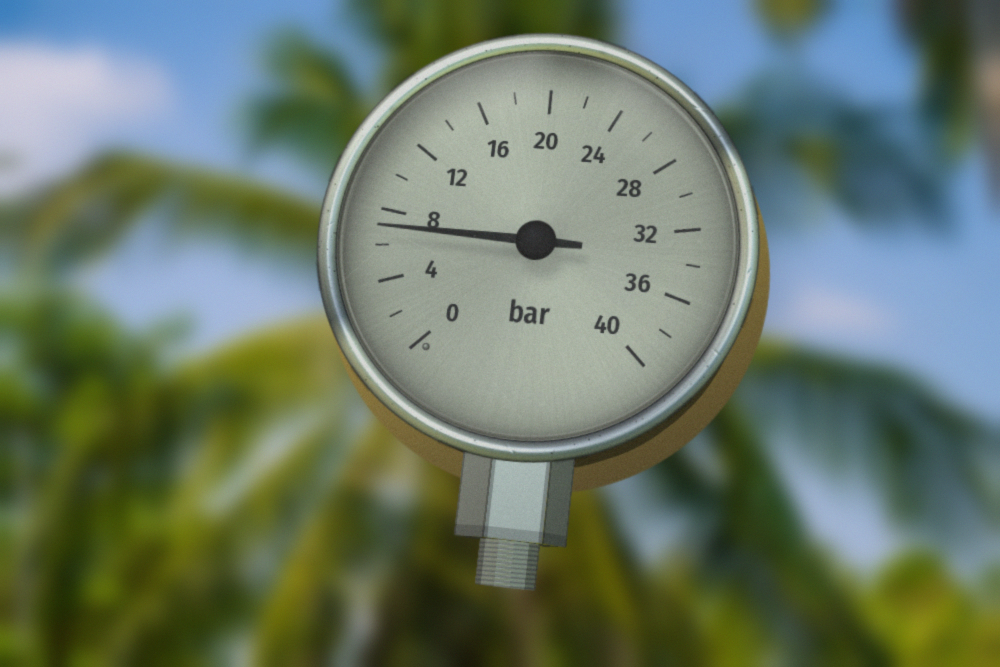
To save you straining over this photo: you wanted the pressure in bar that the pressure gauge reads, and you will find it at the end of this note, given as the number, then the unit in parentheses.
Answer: 7 (bar)
